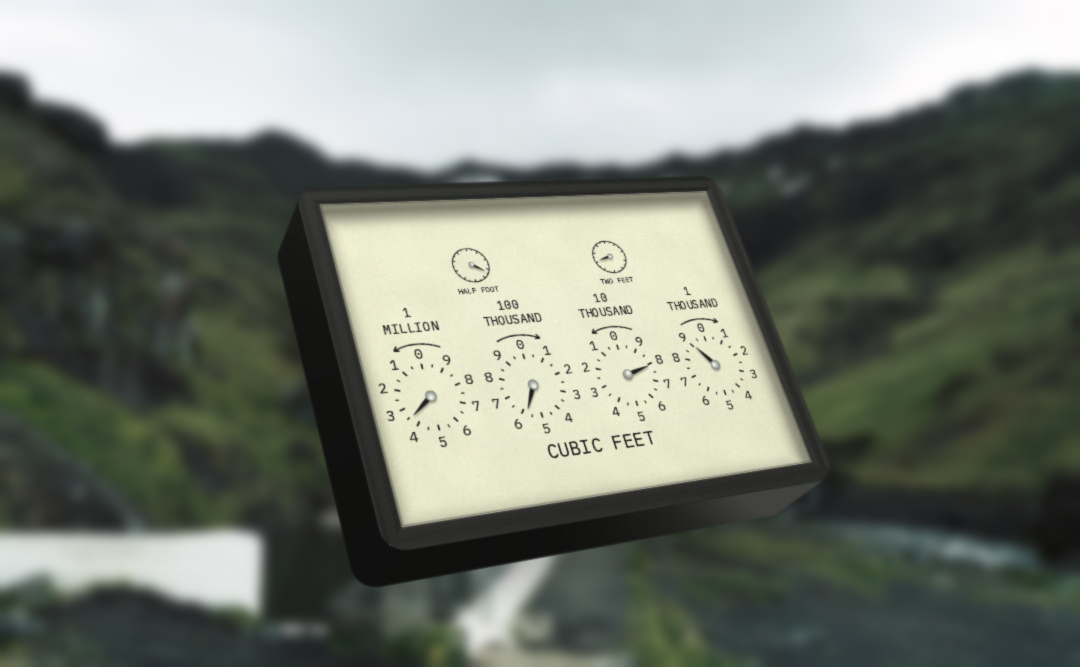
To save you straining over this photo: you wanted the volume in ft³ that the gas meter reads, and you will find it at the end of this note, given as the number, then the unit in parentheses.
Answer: 357900 (ft³)
